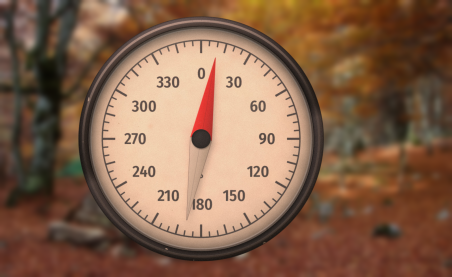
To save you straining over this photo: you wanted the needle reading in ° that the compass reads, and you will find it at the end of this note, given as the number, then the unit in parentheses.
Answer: 10 (°)
